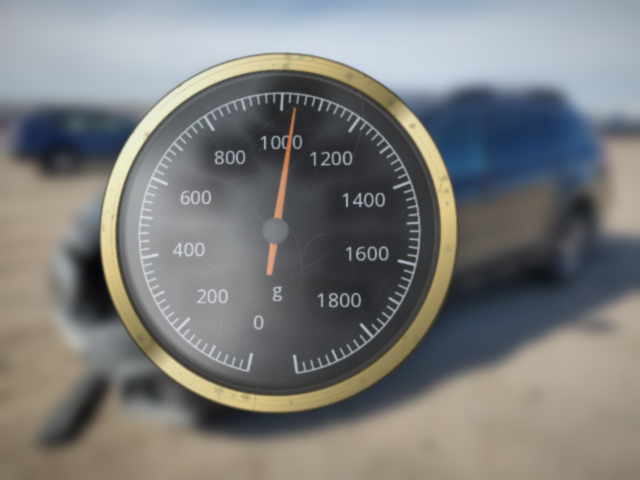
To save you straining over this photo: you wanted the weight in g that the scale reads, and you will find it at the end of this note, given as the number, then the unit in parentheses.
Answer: 1040 (g)
